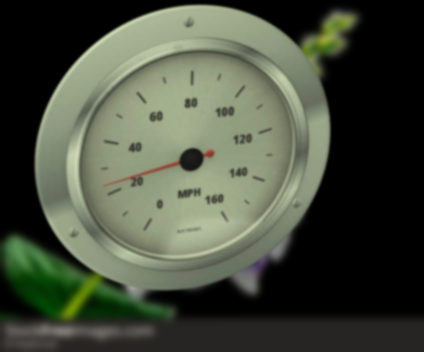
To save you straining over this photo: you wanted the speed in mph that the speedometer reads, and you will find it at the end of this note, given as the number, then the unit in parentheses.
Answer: 25 (mph)
